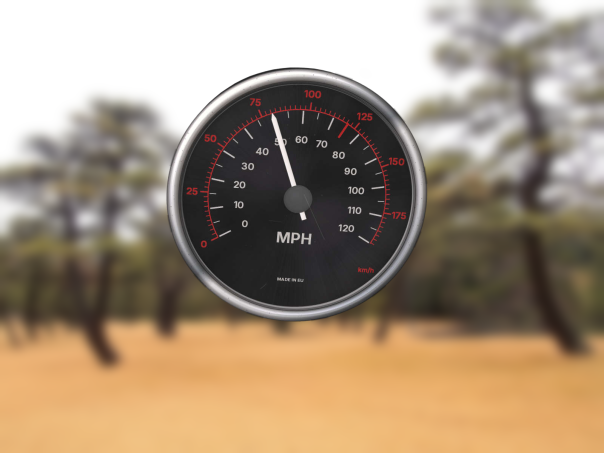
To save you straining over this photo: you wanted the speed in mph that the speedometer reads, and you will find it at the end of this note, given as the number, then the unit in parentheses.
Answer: 50 (mph)
